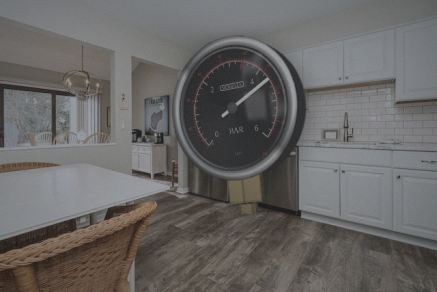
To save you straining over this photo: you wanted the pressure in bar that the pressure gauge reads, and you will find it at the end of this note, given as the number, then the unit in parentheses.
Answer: 4.4 (bar)
